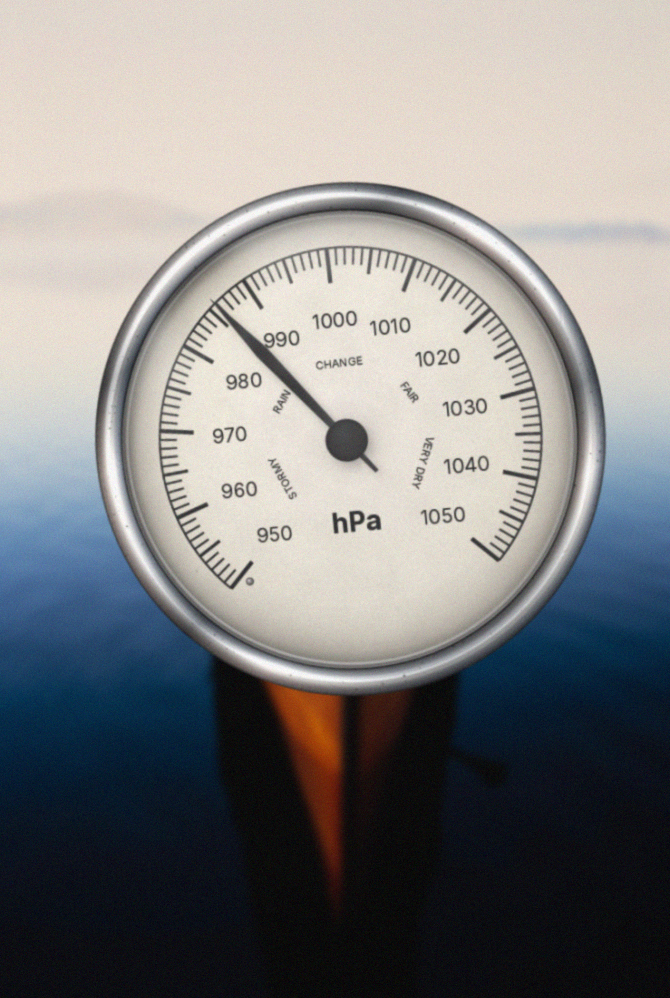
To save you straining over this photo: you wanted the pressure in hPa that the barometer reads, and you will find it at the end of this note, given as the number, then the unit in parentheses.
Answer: 986 (hPa)
